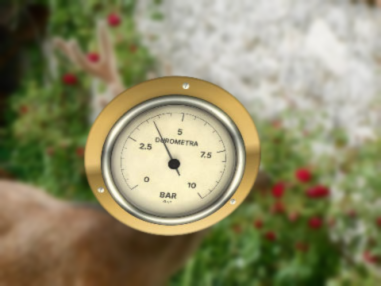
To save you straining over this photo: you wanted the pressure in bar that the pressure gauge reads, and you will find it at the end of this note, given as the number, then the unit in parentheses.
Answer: 3.75 (bar)
